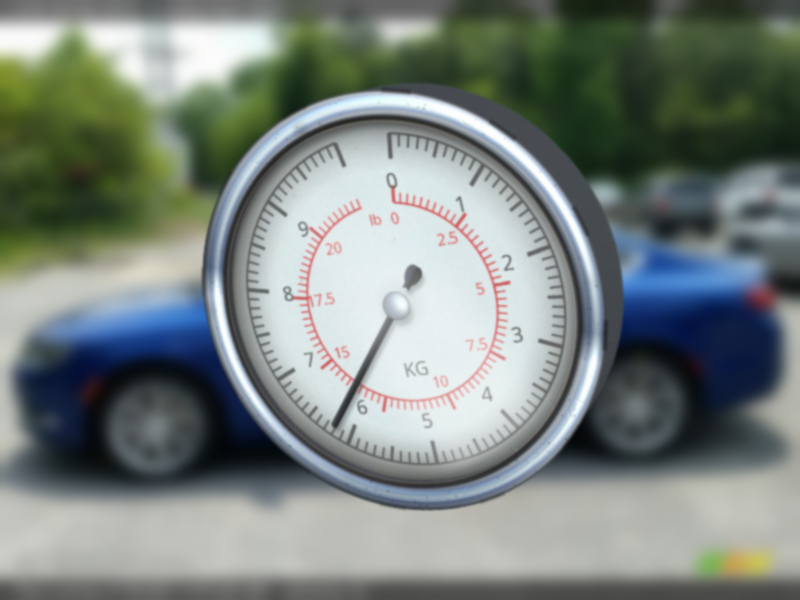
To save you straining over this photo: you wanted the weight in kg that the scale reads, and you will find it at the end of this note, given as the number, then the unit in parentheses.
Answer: 6.2 (kg)
